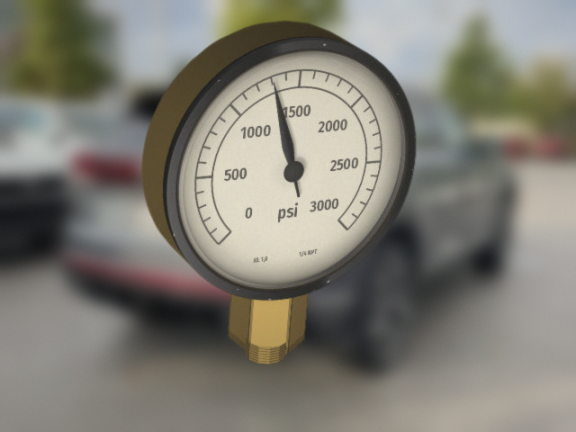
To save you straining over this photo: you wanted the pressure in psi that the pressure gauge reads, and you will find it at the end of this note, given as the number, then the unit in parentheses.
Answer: 1300 (psi)
